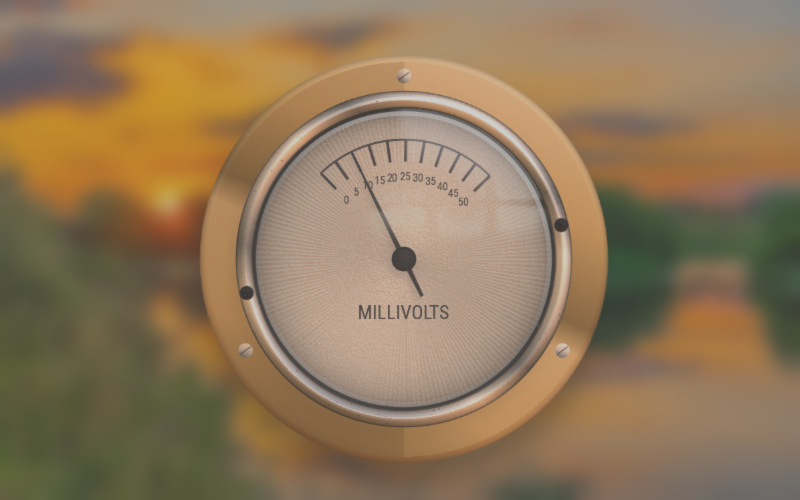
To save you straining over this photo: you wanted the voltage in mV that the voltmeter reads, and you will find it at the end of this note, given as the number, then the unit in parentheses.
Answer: 10 (mV)
